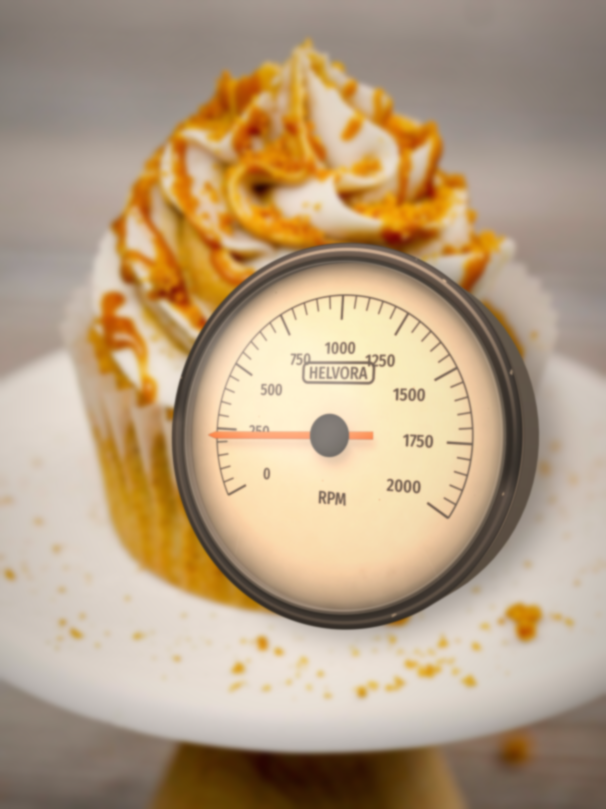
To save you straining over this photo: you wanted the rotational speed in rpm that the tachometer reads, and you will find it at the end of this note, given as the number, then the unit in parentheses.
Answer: 225 (rpm)
